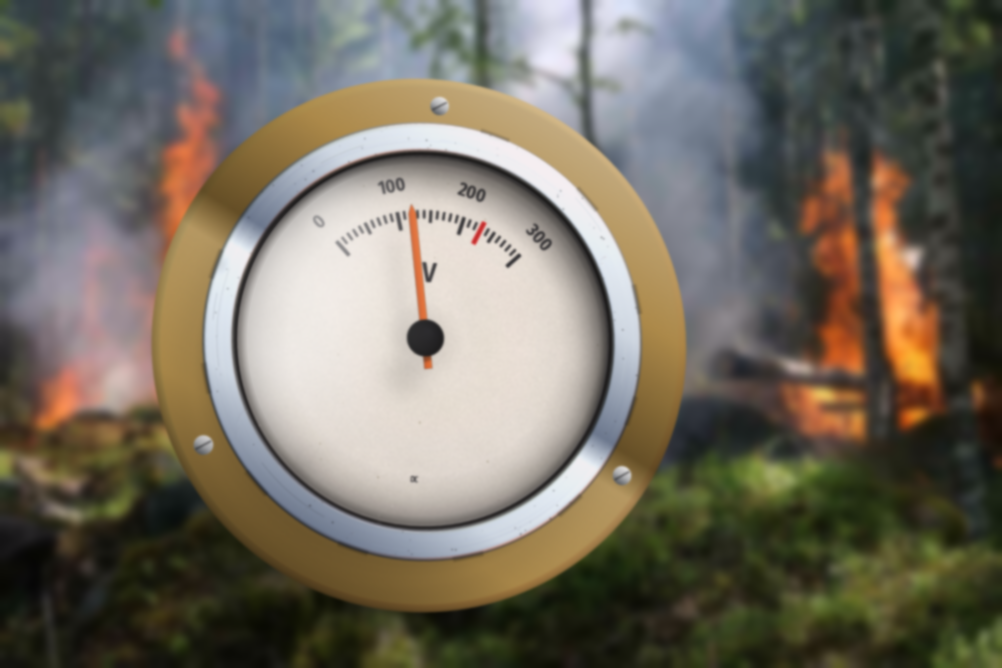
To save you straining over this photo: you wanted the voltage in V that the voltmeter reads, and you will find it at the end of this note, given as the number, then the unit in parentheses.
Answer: 120 (V)
